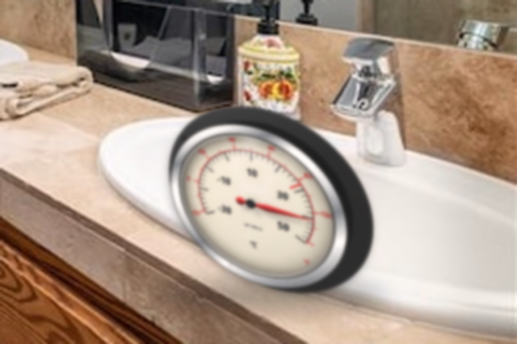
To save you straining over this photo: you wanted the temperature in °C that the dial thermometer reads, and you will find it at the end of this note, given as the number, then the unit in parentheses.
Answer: 40 (°C)
